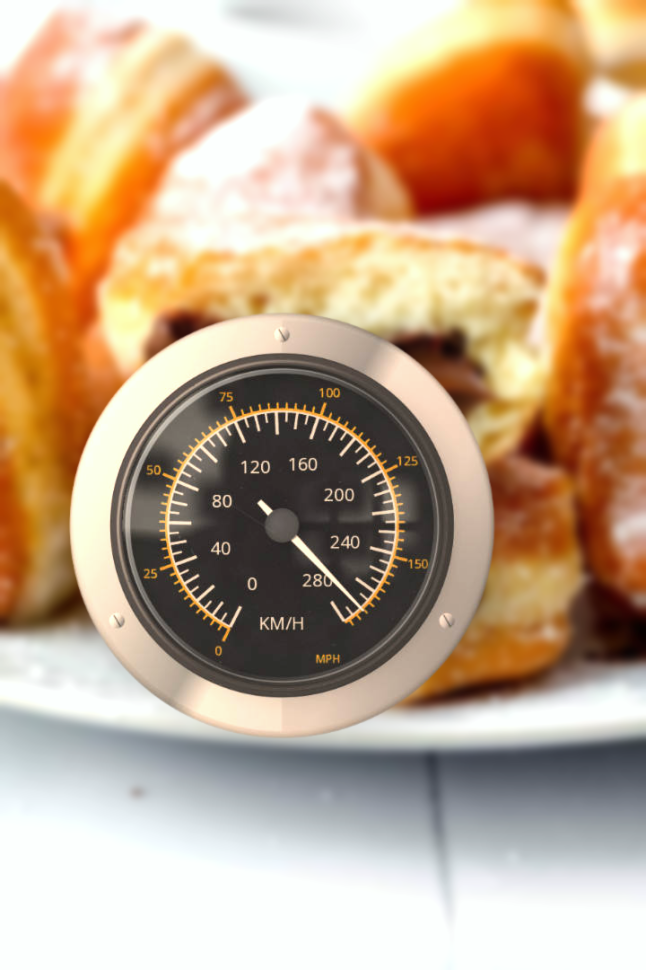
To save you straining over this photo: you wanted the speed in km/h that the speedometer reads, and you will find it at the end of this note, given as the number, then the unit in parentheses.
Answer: 270 (km/h)
